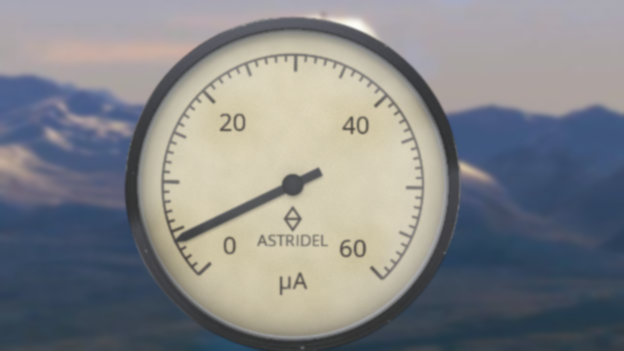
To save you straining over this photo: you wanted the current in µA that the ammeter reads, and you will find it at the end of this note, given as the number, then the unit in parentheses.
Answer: 4 (µA)
